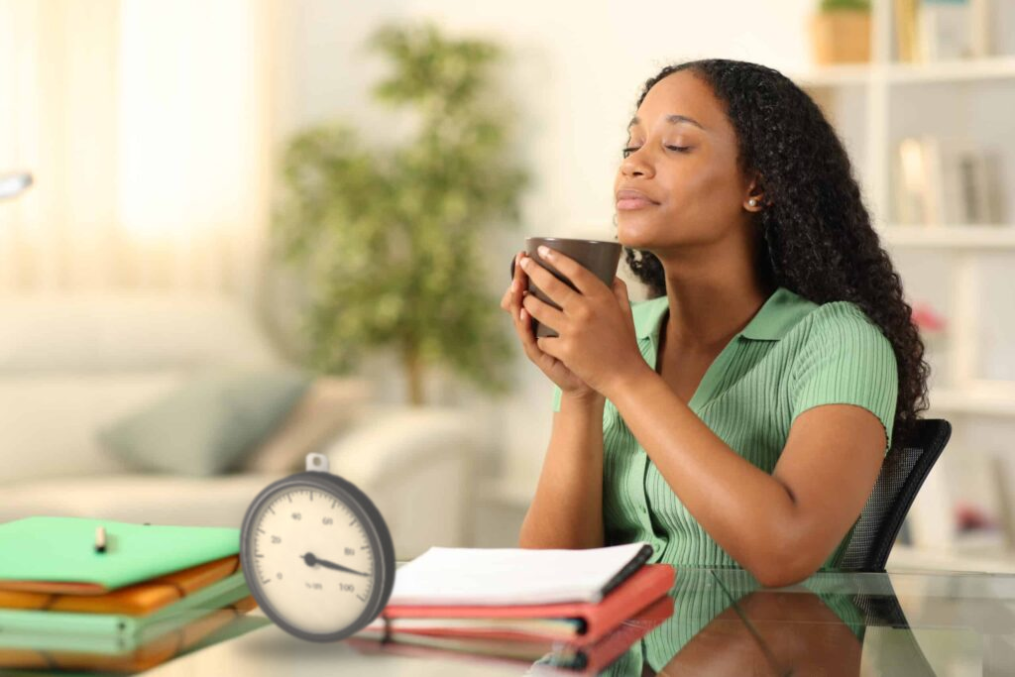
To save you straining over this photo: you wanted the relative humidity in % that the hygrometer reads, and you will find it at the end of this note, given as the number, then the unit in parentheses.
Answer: 90 (%)
